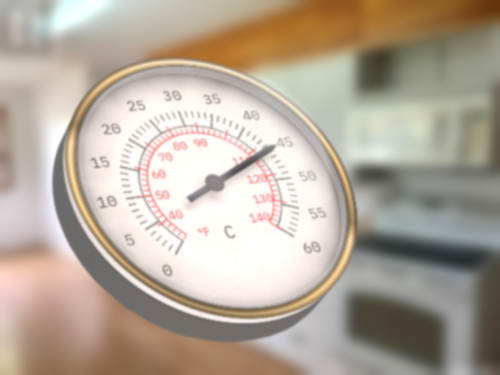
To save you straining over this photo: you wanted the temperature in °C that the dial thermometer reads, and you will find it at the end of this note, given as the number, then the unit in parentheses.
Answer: 45 (°C)
